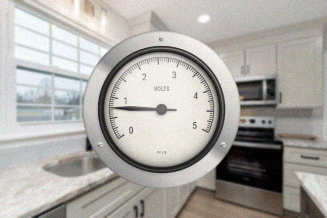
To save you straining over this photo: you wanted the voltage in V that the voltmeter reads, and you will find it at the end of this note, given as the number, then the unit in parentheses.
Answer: 0.75 (V)
